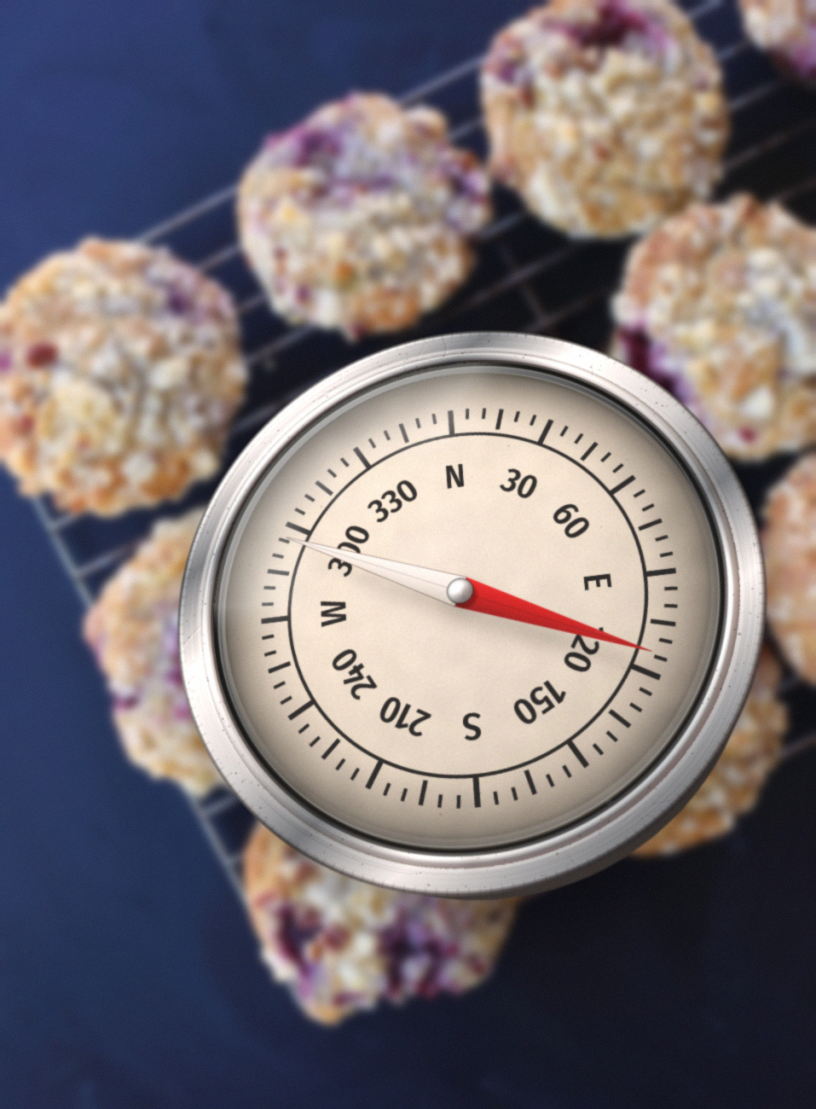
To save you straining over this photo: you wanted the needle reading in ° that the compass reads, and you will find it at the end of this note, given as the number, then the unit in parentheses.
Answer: 115 (°)
